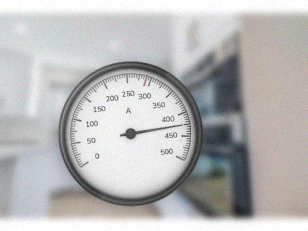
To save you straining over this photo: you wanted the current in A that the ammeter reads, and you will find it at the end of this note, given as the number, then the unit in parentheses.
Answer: 425 (A)
